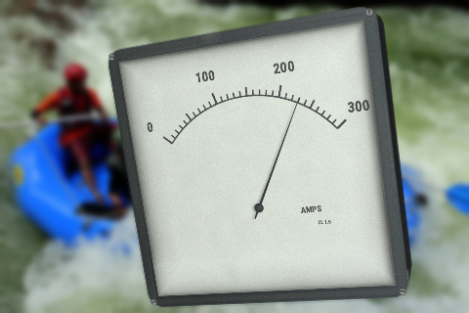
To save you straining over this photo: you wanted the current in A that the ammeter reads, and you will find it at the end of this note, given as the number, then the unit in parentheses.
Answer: 230 (A)
